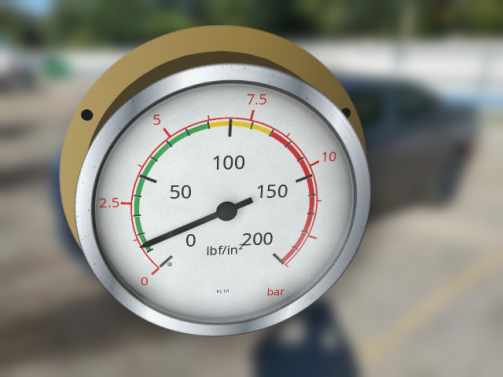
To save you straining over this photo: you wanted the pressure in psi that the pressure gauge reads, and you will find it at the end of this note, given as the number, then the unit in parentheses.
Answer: 15 (psi)
